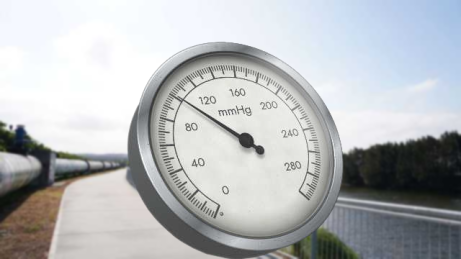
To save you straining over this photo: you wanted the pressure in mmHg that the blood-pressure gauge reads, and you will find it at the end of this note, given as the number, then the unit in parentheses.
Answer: 100 (mmHg)
